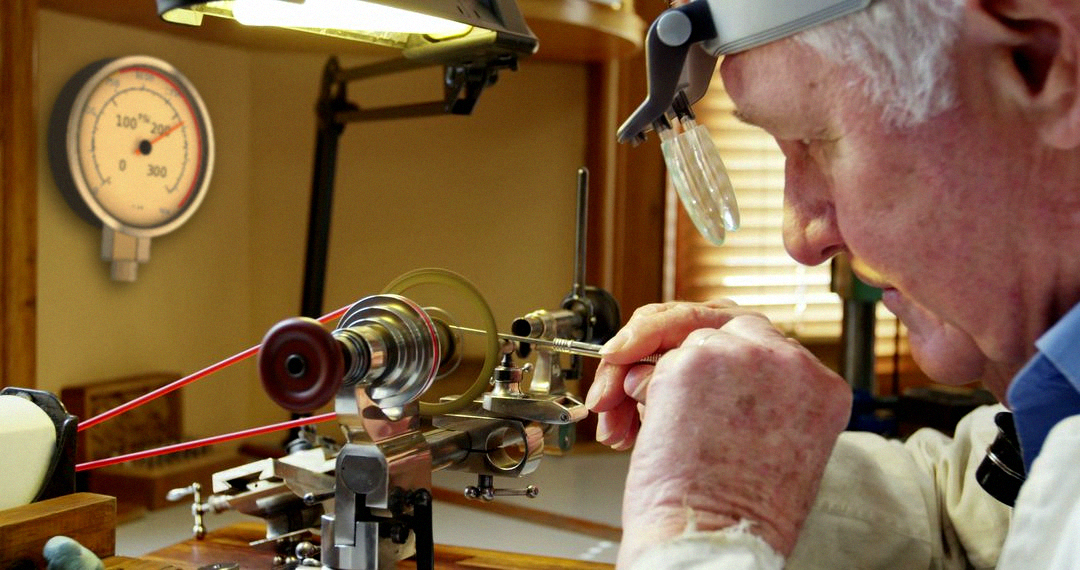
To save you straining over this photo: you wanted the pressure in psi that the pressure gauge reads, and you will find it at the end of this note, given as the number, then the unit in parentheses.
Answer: 210 (psi)
